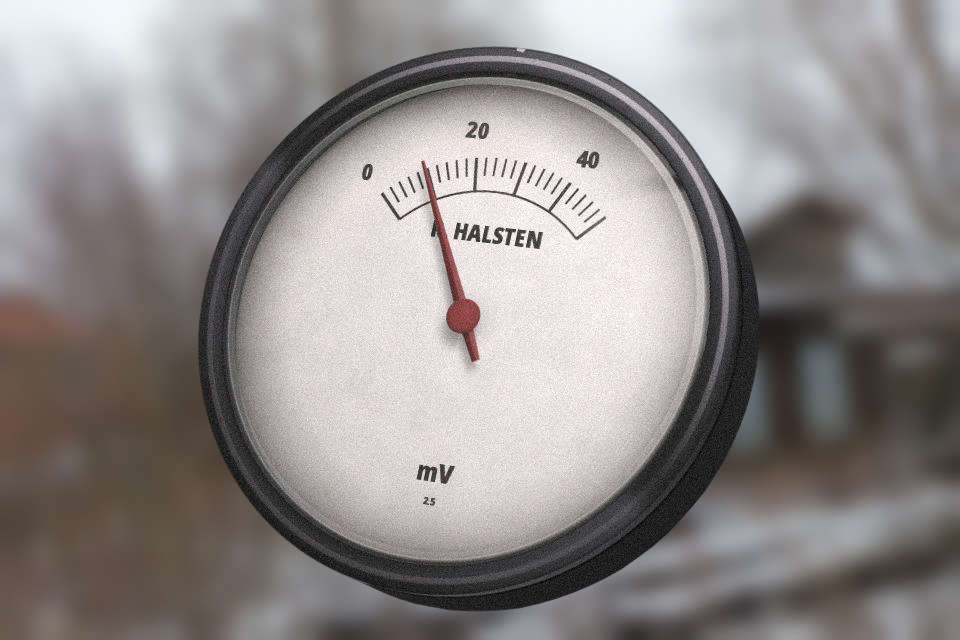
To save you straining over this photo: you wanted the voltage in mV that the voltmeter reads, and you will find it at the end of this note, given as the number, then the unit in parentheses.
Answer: 10 (mV)
